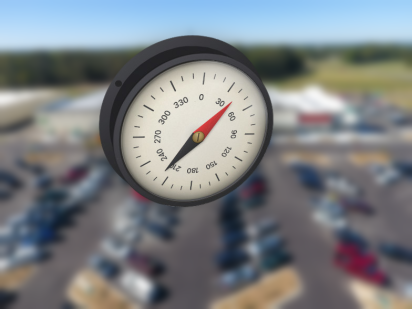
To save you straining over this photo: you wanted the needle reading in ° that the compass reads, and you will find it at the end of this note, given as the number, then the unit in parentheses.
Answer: 40 (°)
